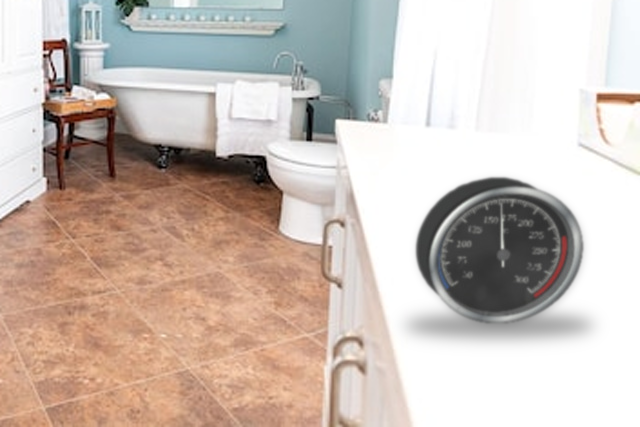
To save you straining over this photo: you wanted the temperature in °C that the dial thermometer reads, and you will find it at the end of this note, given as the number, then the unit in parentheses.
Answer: 162.5 (°C)
